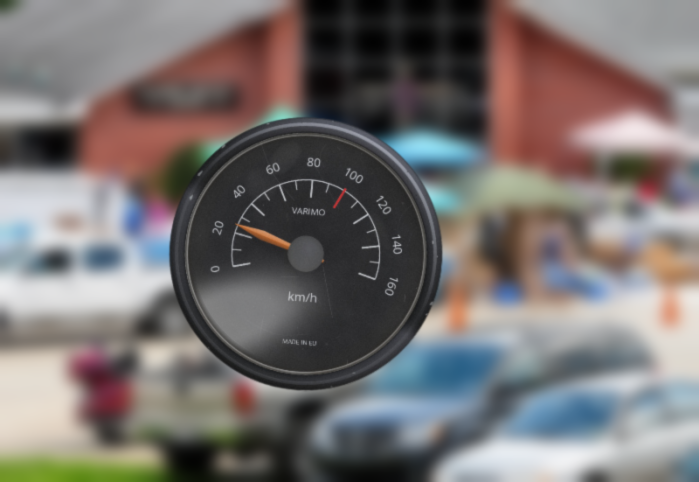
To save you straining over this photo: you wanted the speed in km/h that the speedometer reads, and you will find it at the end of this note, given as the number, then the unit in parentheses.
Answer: 25 (km/h)
